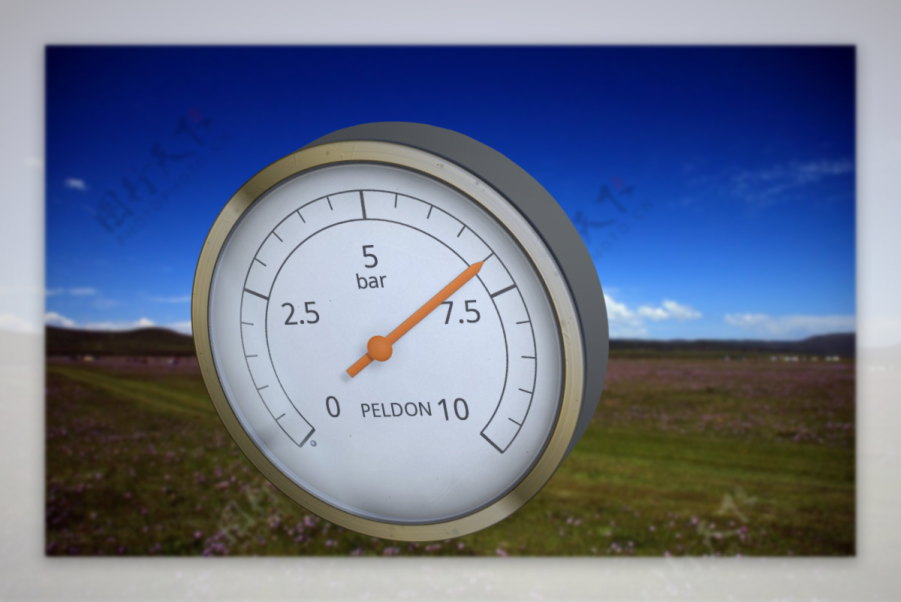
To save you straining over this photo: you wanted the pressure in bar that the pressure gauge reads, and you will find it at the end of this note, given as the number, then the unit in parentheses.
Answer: 7 (bar)
